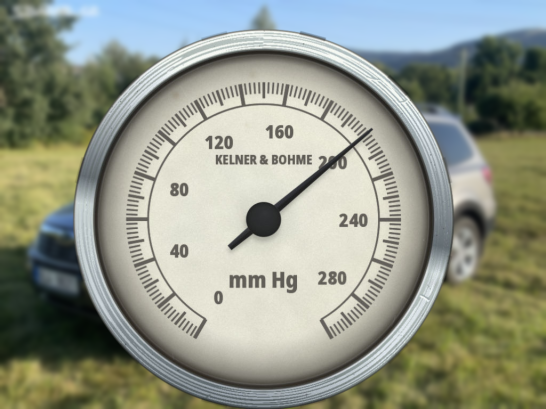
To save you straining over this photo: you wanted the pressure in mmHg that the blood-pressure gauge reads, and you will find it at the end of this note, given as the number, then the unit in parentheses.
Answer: 200 (mmHg)
